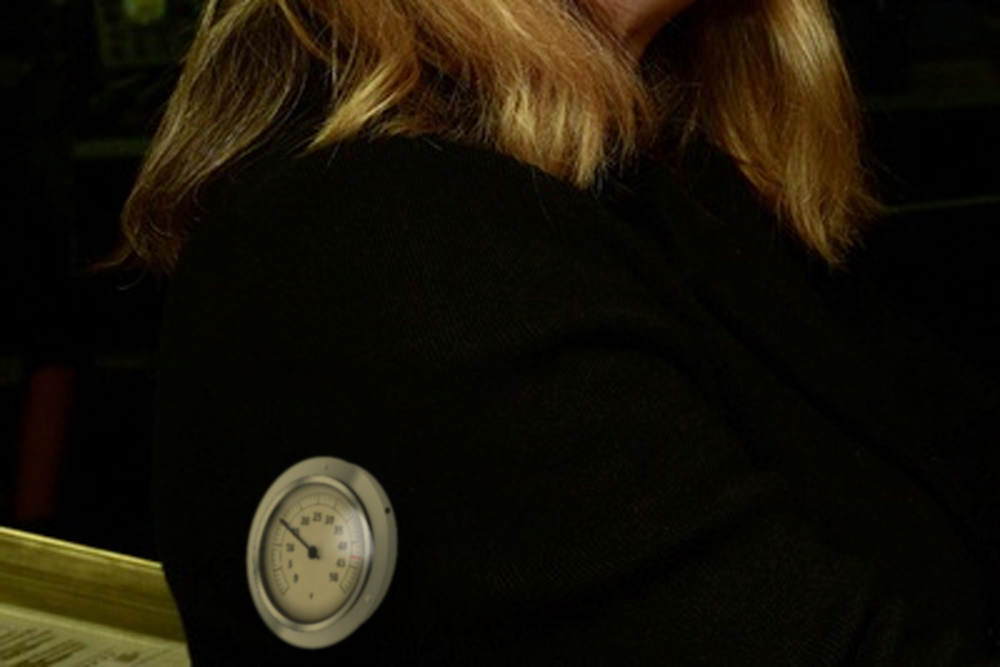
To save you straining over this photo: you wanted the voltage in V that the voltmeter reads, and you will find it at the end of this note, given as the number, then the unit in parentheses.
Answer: 15 (V)
